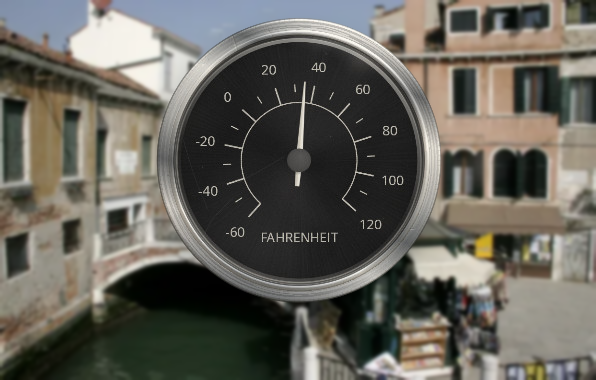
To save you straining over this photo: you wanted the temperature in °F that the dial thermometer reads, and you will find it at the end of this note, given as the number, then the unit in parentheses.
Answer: 35 (°F)
